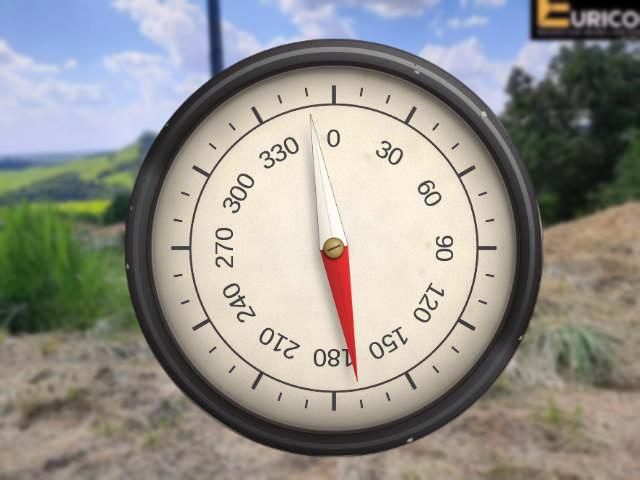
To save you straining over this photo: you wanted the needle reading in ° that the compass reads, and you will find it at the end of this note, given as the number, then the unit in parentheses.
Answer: 170 (°)
